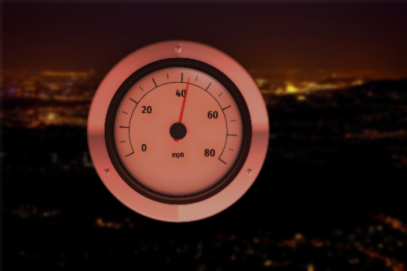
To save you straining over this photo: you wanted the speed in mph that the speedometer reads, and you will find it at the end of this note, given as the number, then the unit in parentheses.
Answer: 42.5 (mph)
